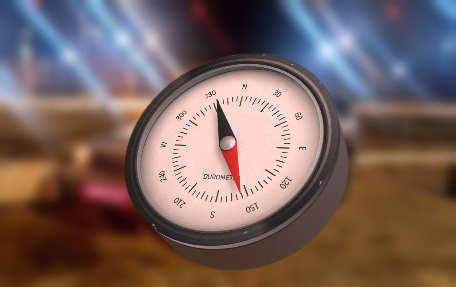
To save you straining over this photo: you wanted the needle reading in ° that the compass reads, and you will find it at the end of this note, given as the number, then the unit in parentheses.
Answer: 155 (°)
